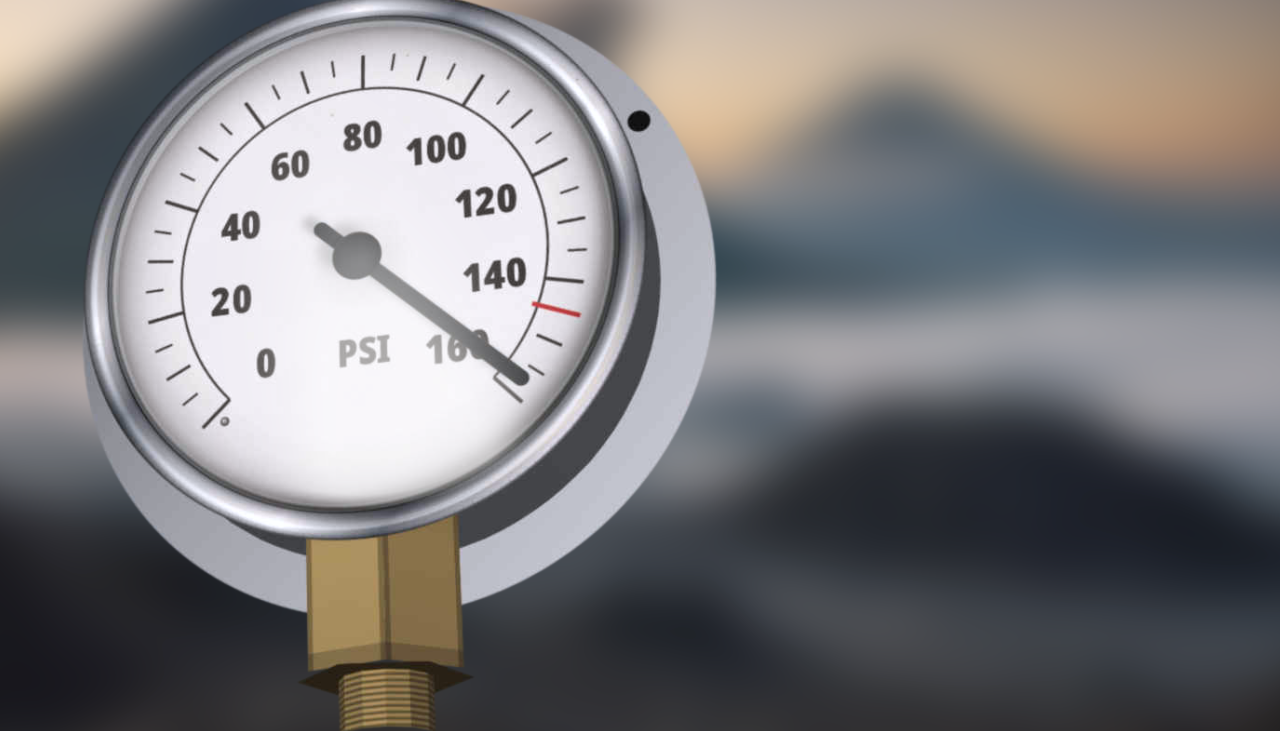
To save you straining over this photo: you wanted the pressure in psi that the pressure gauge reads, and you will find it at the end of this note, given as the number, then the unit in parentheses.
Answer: 157.5 (psi)
